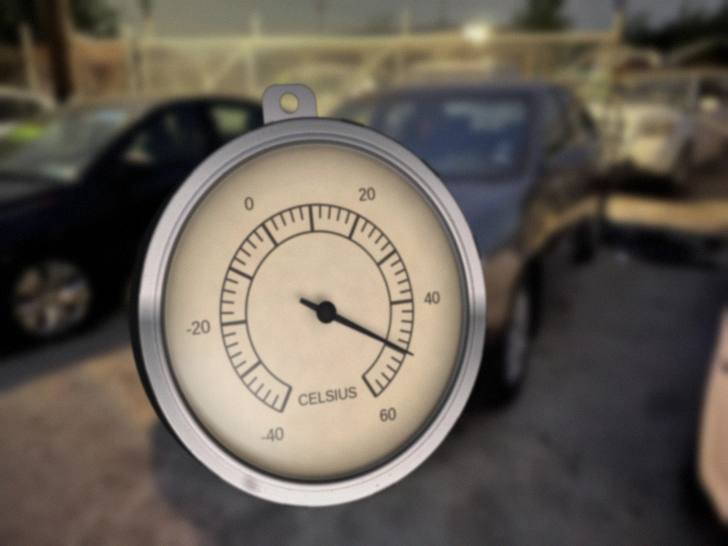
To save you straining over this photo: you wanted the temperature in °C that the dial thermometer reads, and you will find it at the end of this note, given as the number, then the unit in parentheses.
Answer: 50 (°C)
